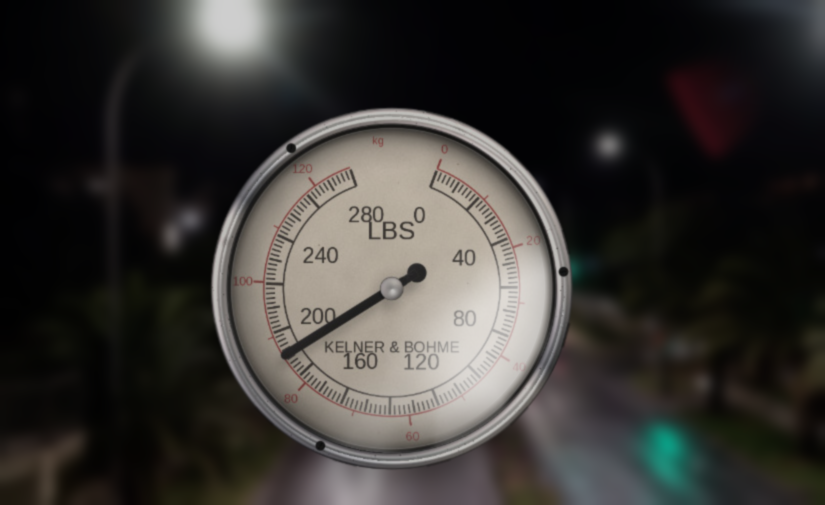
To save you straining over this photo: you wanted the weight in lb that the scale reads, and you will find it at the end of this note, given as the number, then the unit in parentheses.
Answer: 190 (lb)
